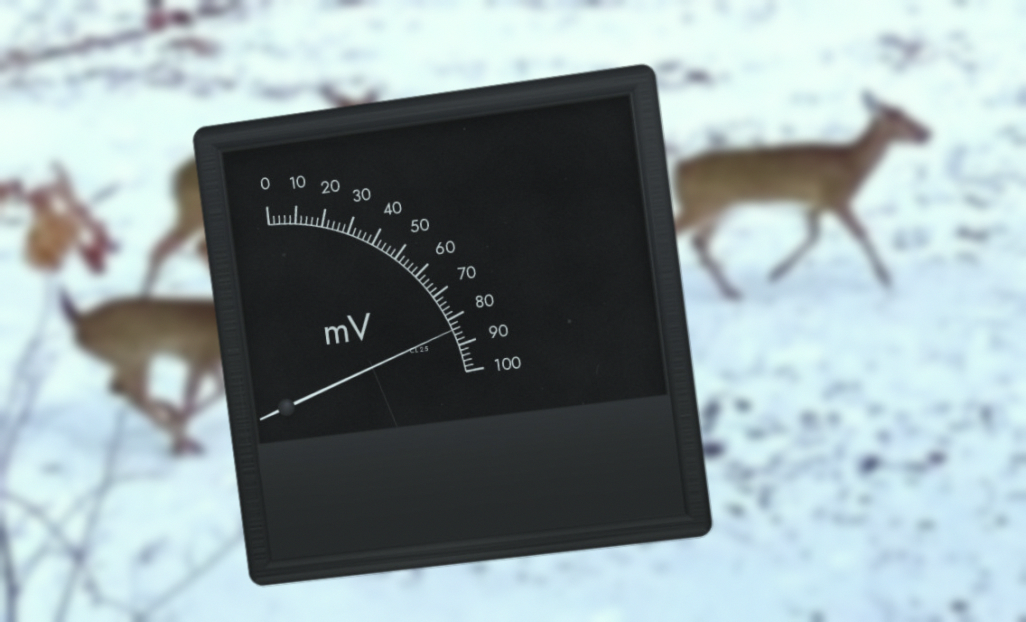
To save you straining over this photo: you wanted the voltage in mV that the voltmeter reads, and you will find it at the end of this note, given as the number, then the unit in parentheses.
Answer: 84 (mV)
